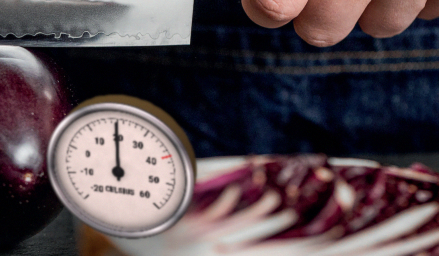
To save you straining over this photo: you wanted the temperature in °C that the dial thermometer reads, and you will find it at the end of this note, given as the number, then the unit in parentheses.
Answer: 20 (°C)
